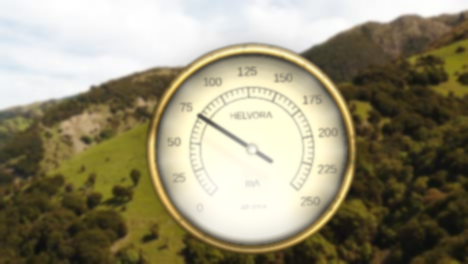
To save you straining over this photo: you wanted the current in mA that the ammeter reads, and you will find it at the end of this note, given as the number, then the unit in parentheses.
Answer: 75 (mA)
